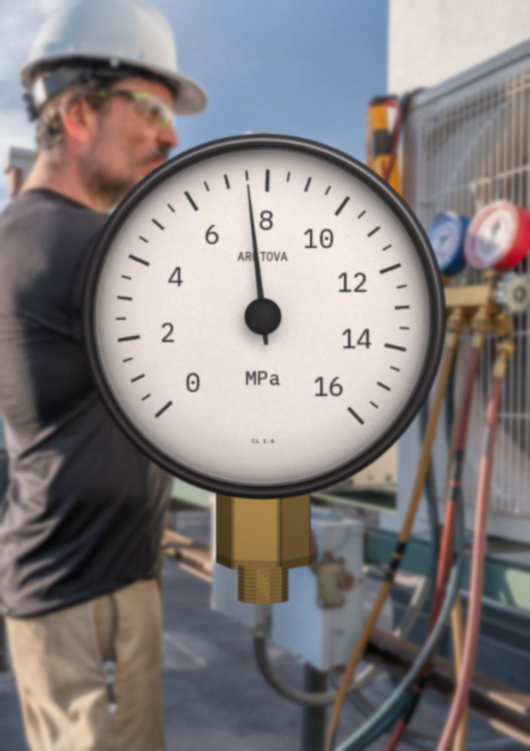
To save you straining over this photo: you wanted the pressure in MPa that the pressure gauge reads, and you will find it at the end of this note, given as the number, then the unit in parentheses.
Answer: 7.5 (MPa)
